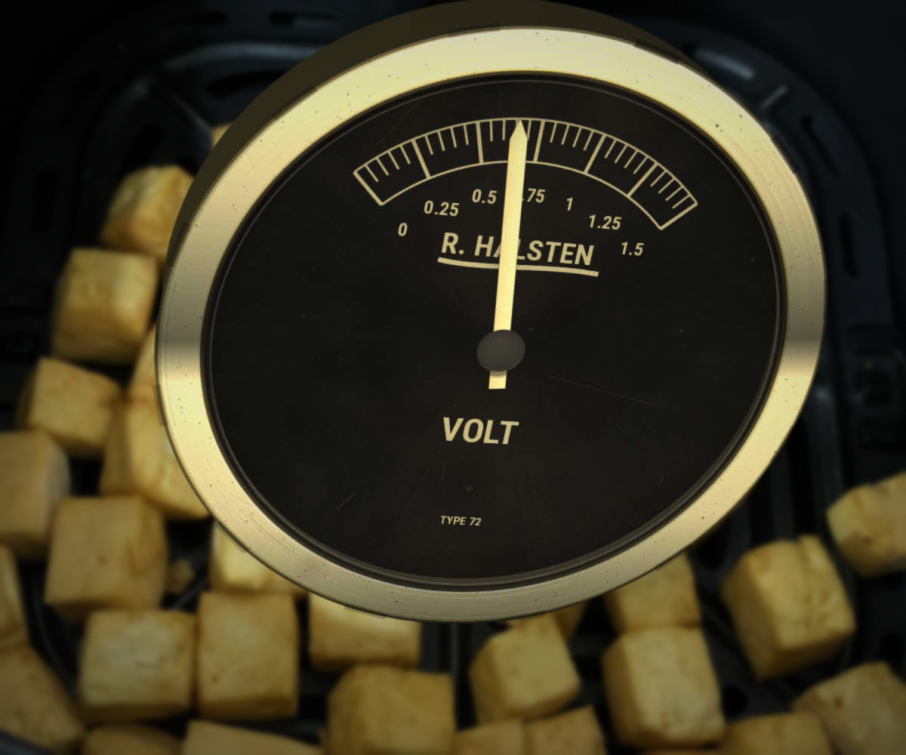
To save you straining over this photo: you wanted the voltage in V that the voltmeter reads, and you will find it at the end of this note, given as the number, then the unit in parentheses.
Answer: 0.65 (V)
